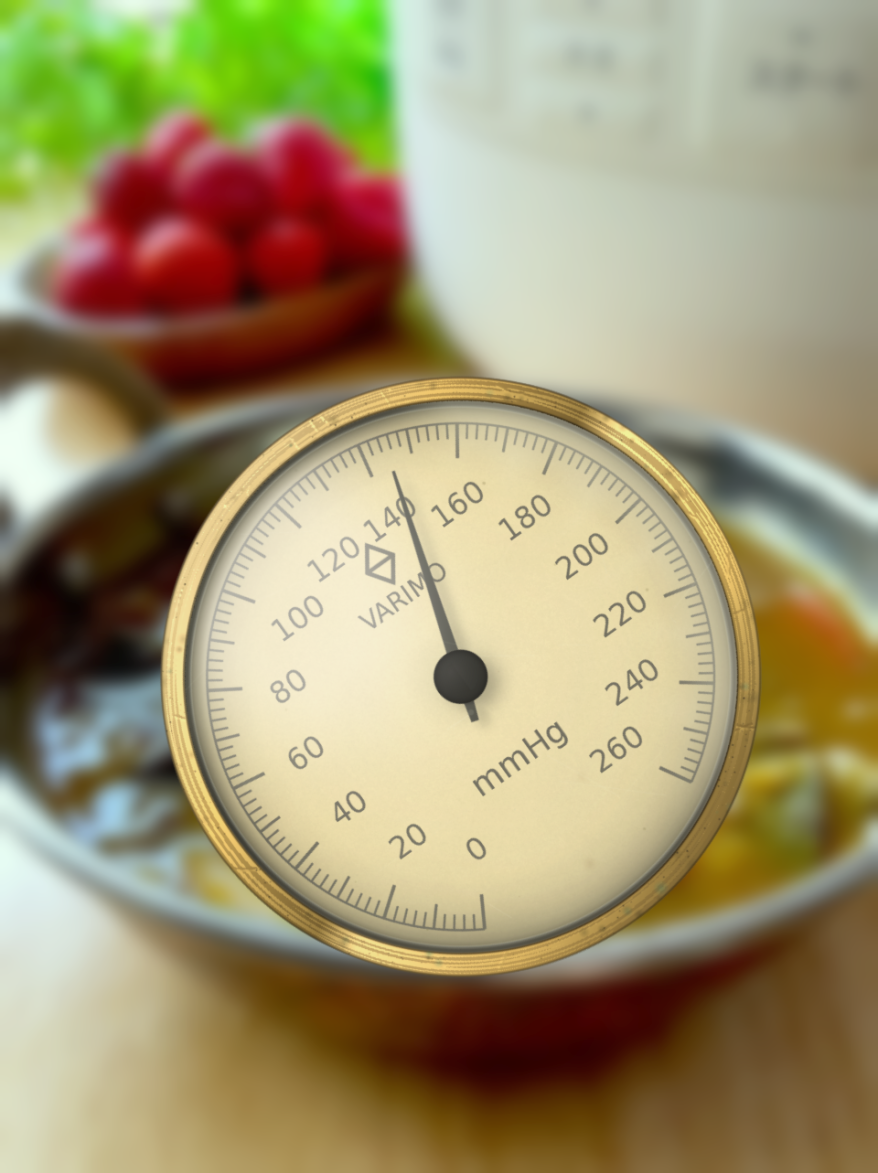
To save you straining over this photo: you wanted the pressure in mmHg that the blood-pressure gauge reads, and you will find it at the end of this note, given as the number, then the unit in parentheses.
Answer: 145 (mmHg)
